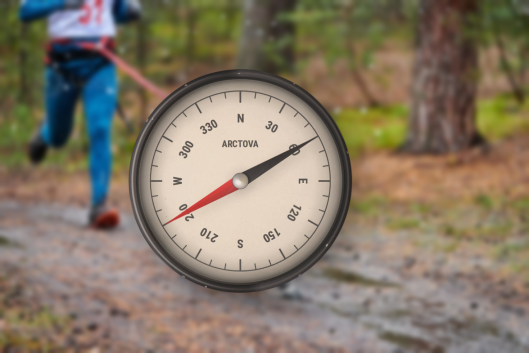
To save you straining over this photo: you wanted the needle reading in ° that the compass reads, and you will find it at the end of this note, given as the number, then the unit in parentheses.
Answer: 240 (°)
